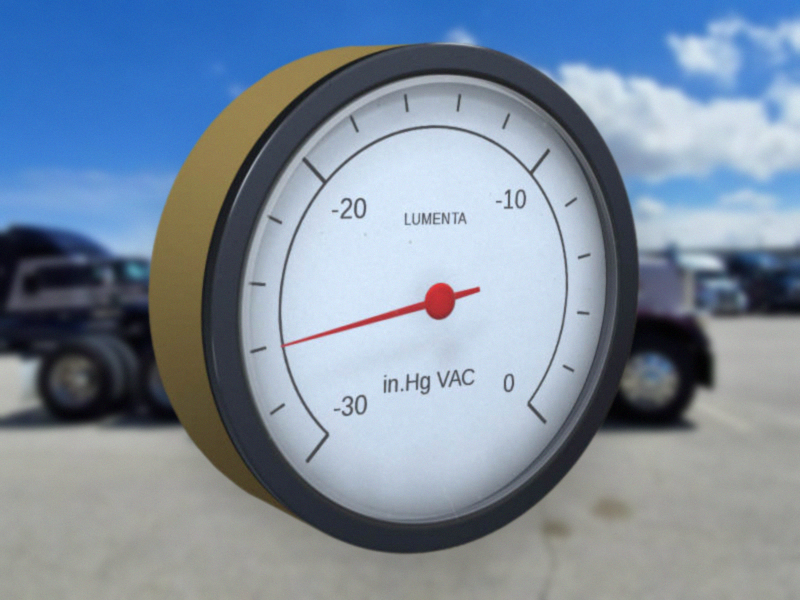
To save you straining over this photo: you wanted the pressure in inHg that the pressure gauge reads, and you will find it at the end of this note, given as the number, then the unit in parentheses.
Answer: -26 (inHg)
